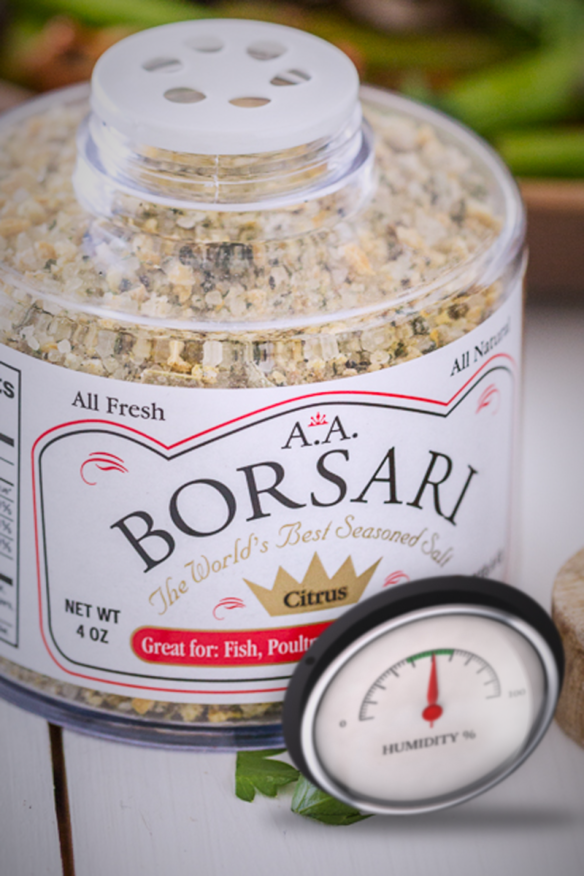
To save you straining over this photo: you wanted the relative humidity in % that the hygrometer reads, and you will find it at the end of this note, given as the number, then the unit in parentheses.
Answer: 50 (%)
